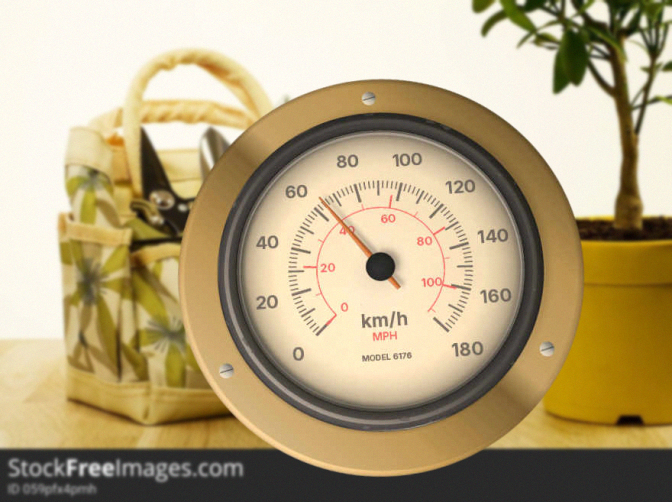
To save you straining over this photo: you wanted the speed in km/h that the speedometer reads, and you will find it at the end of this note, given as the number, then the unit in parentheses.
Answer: 64 (km/h)
